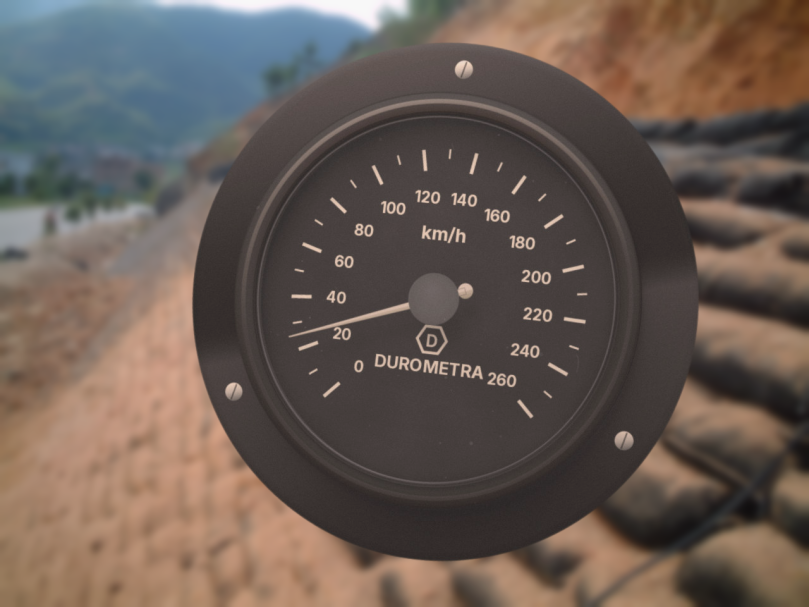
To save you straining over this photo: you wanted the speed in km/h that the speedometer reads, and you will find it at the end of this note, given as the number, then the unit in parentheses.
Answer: 25 (km/h)
